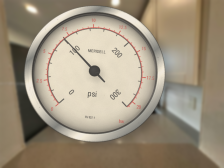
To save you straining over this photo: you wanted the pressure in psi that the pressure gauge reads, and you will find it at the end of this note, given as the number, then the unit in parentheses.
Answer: 100 (psi)
